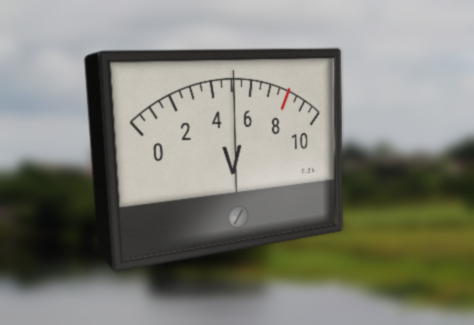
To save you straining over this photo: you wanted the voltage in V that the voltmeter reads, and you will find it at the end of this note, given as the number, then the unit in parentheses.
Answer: 5 (V)
